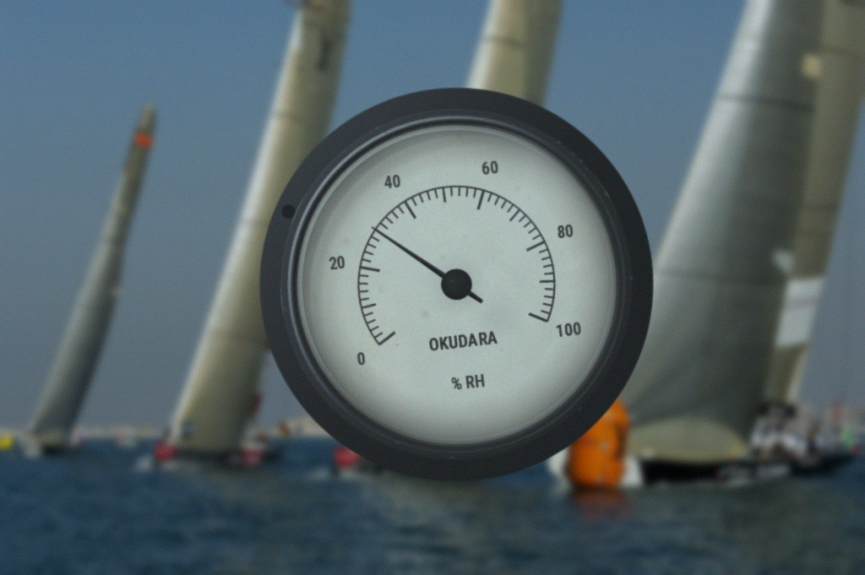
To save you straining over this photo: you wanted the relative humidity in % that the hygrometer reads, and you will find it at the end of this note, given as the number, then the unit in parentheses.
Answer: 30 (%)
